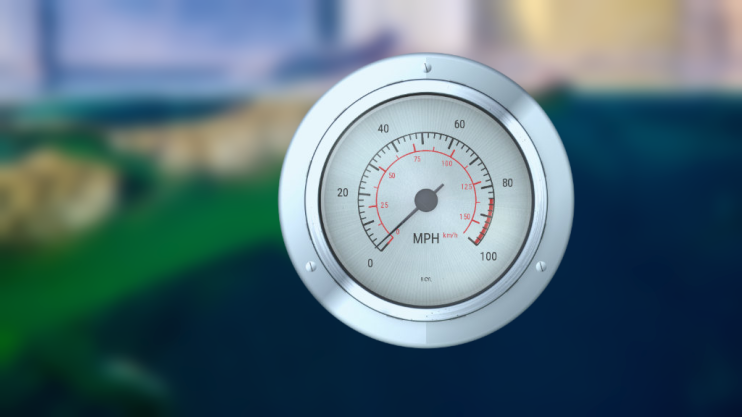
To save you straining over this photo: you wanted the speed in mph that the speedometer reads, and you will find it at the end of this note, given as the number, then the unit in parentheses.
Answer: 2 (mph)
